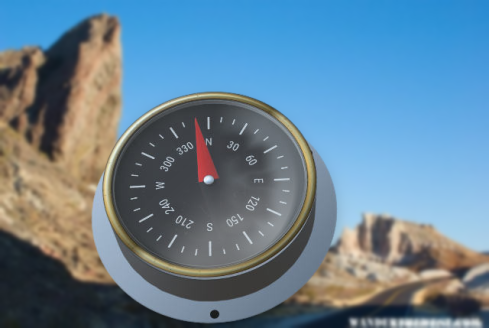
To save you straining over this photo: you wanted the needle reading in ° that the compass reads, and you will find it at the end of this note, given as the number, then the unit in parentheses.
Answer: 350 (°)
